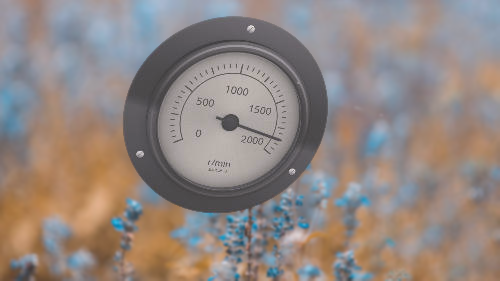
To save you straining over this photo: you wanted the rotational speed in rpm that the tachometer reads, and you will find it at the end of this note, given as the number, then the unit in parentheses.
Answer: 1850 (rpm)
